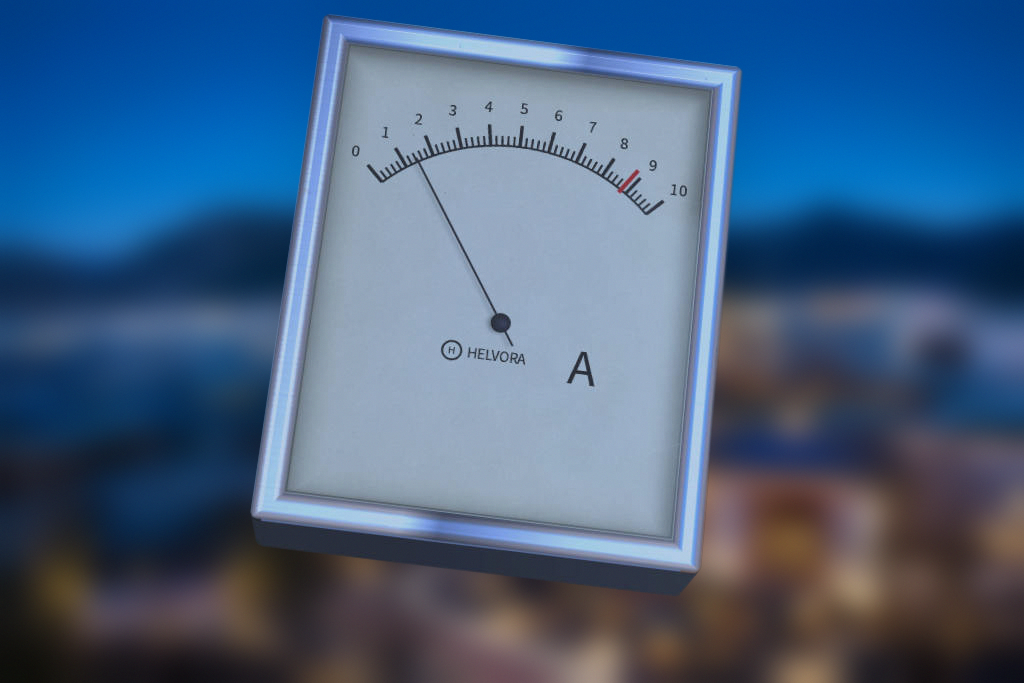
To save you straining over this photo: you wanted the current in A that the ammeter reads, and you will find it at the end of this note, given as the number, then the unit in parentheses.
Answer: 1.4 (A)
